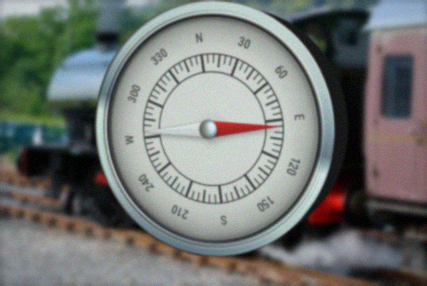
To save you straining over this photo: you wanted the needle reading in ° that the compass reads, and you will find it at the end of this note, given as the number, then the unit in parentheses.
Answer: 95 (°)
